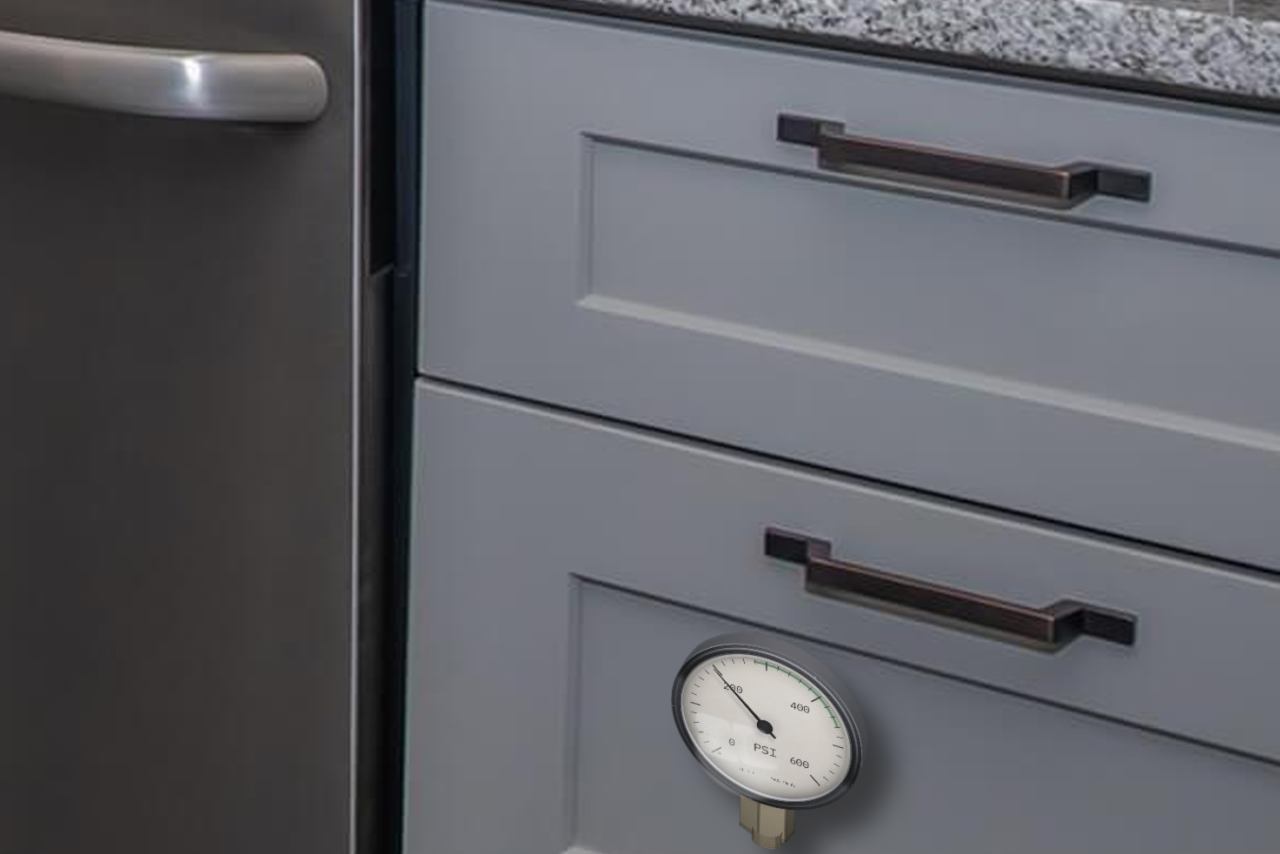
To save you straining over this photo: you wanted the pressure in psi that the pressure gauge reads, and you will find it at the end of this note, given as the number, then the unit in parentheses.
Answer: 200 (psi)
